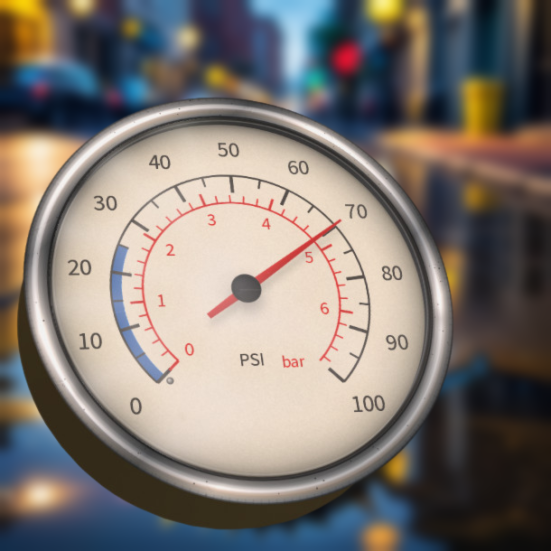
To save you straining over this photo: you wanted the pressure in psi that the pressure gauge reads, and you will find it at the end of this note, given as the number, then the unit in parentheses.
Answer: 70 (psi)
